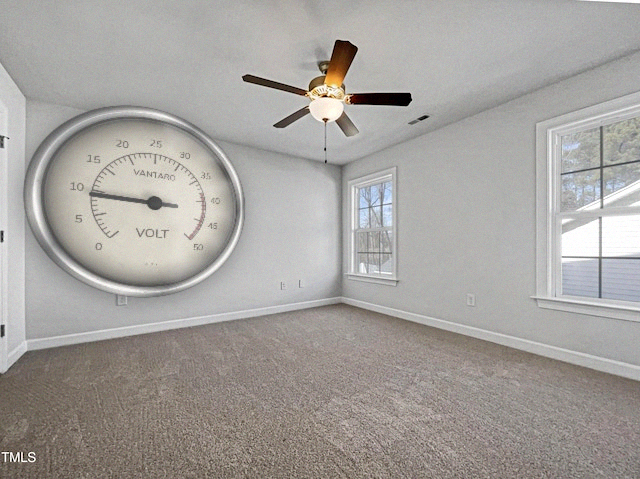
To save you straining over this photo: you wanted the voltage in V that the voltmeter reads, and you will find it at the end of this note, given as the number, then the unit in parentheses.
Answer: 9 (V)
